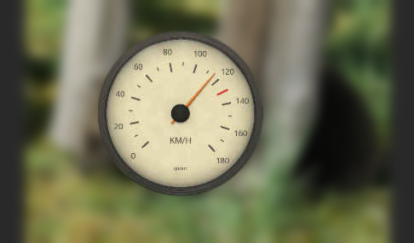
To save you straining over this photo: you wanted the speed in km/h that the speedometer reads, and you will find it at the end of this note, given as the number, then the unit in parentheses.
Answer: 115 (km/h)
